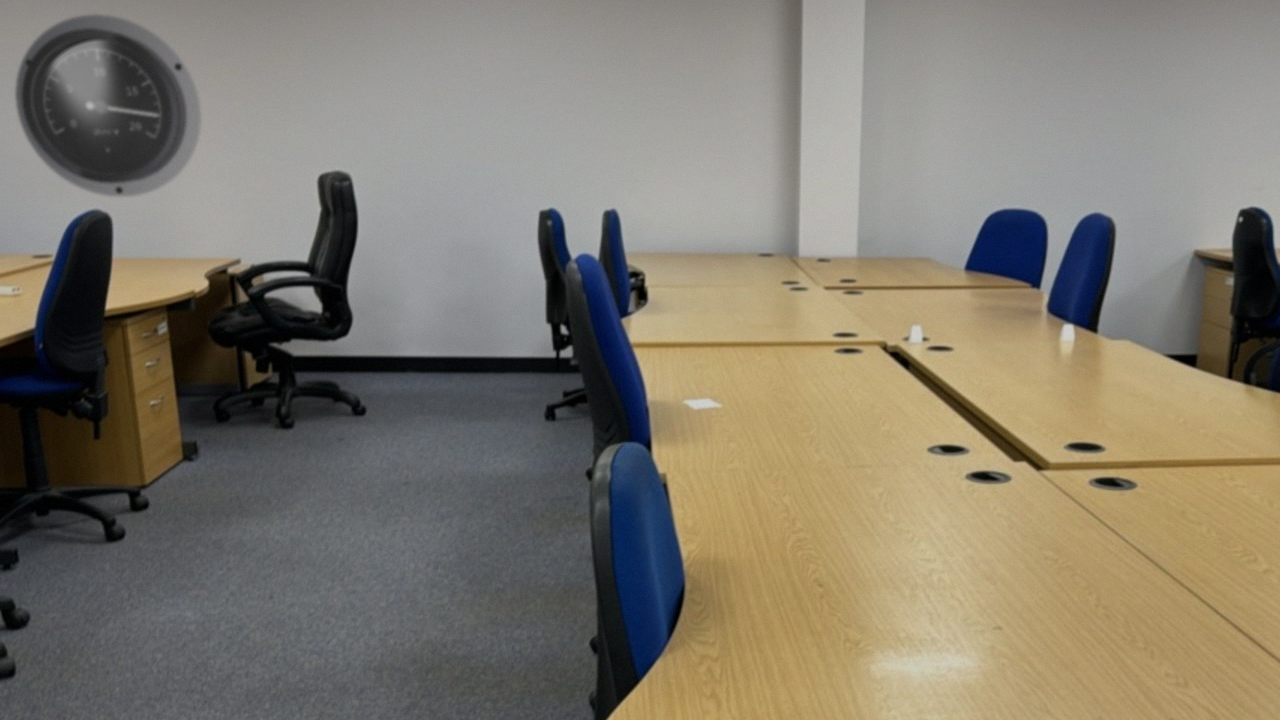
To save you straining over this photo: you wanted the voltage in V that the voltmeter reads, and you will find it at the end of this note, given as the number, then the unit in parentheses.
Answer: 18 (V)
